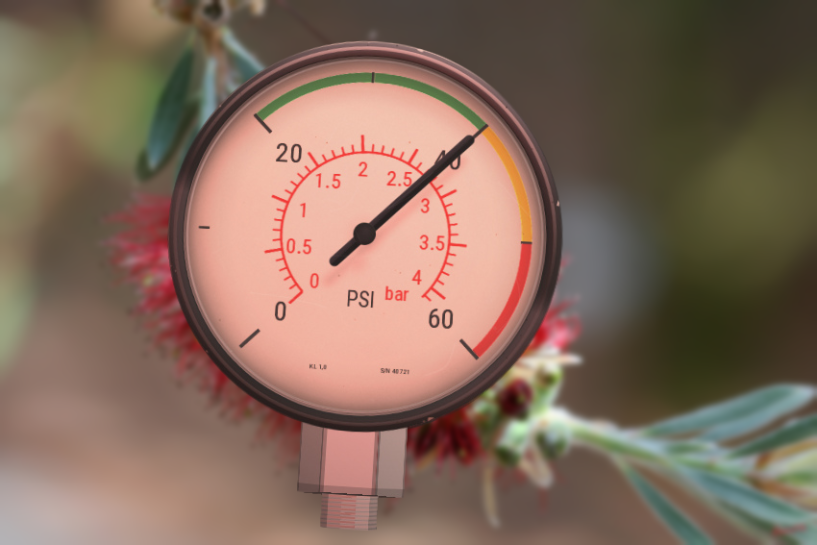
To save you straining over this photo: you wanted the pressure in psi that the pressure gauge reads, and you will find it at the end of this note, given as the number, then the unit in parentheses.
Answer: 40 (psi)
